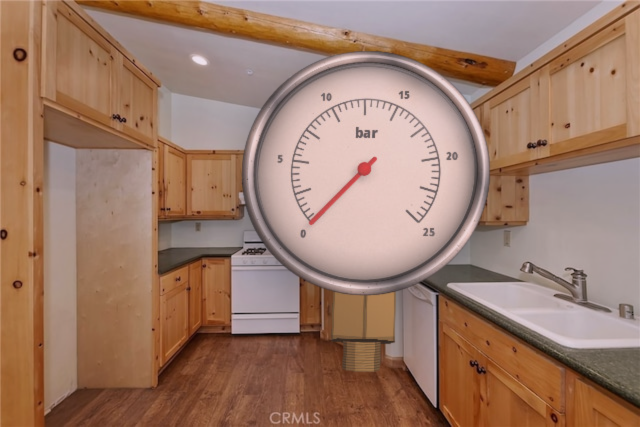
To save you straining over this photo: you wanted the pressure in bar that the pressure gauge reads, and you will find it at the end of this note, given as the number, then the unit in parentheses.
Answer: 0 (bar)
